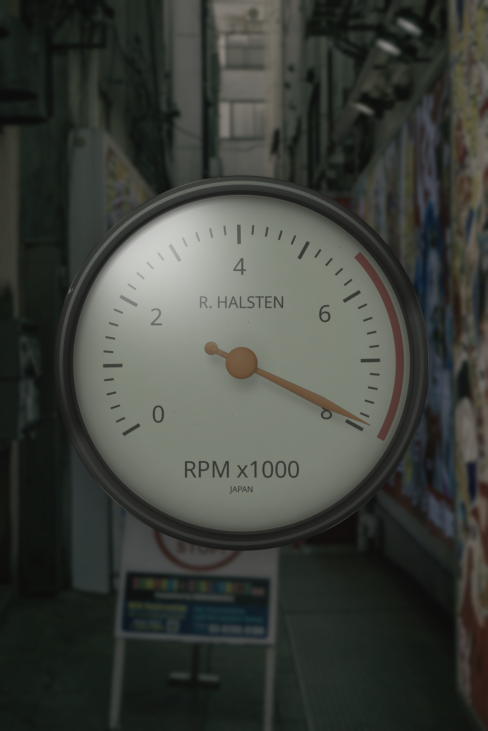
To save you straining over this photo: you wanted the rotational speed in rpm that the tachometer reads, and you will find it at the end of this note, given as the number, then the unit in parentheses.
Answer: 7900 (rpm)
